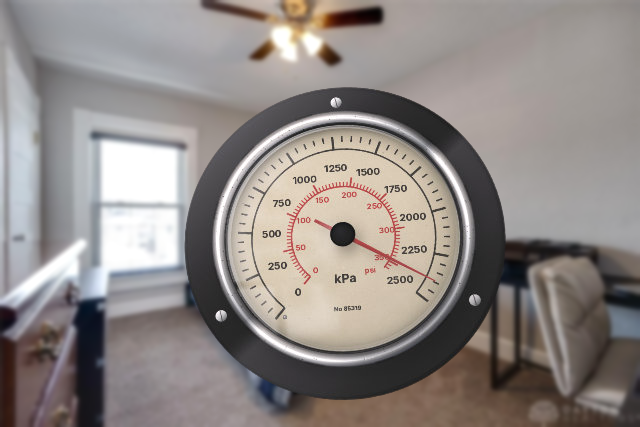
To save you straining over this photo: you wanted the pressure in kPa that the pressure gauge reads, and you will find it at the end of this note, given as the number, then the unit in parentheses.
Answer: 2400 (kPa)
